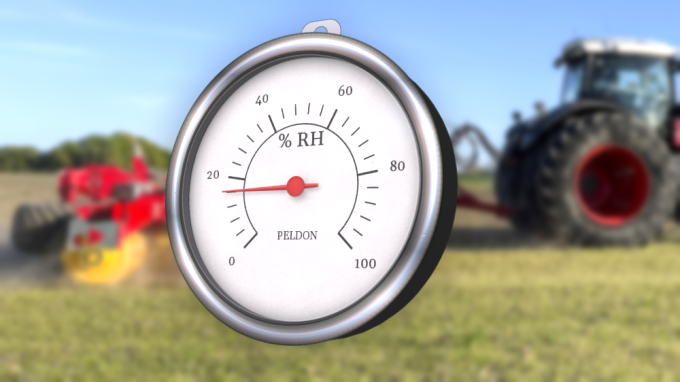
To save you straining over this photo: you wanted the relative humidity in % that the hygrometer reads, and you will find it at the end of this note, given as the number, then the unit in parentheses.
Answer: 16 (%)
